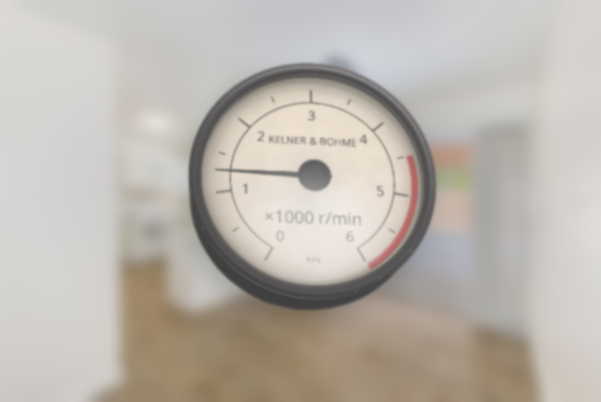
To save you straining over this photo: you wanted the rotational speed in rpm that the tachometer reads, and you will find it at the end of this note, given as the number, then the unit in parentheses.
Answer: 1250 (rpm)
